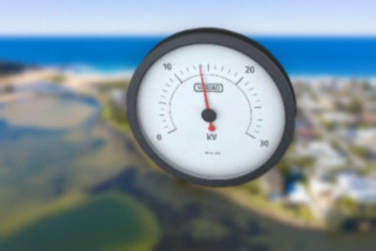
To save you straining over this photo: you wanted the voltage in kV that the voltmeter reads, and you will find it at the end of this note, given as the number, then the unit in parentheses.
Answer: 14 (kV)
